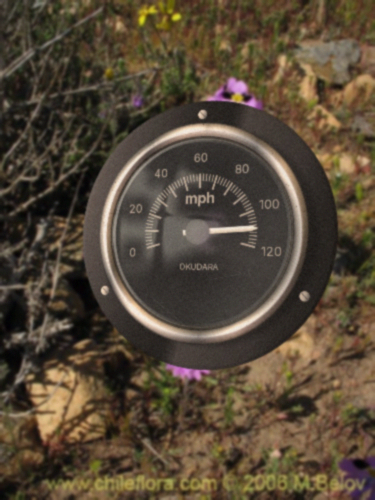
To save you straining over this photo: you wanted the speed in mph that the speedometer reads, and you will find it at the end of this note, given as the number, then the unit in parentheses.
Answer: 110 (mph)
